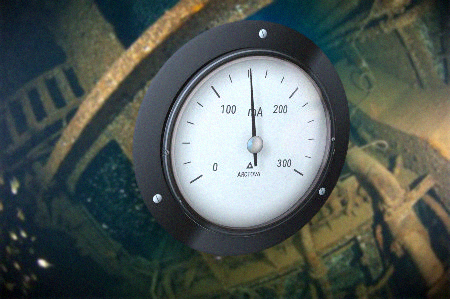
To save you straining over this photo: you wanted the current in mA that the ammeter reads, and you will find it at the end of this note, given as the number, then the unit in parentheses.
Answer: 140 (mA)
